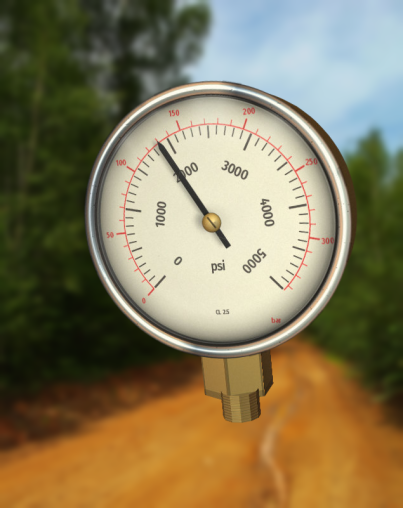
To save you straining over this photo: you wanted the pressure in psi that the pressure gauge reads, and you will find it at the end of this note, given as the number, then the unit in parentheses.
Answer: 1900 (psi)
